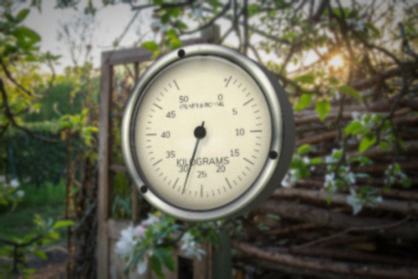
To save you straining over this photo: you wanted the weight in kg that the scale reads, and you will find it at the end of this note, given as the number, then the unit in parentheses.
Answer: 28 (kg)
